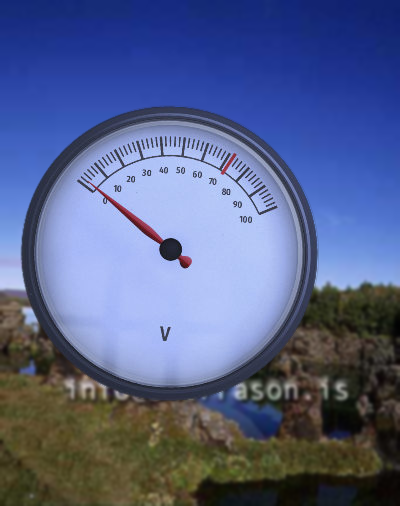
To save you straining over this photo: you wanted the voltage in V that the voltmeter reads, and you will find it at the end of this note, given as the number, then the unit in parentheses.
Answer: 2 (V)
